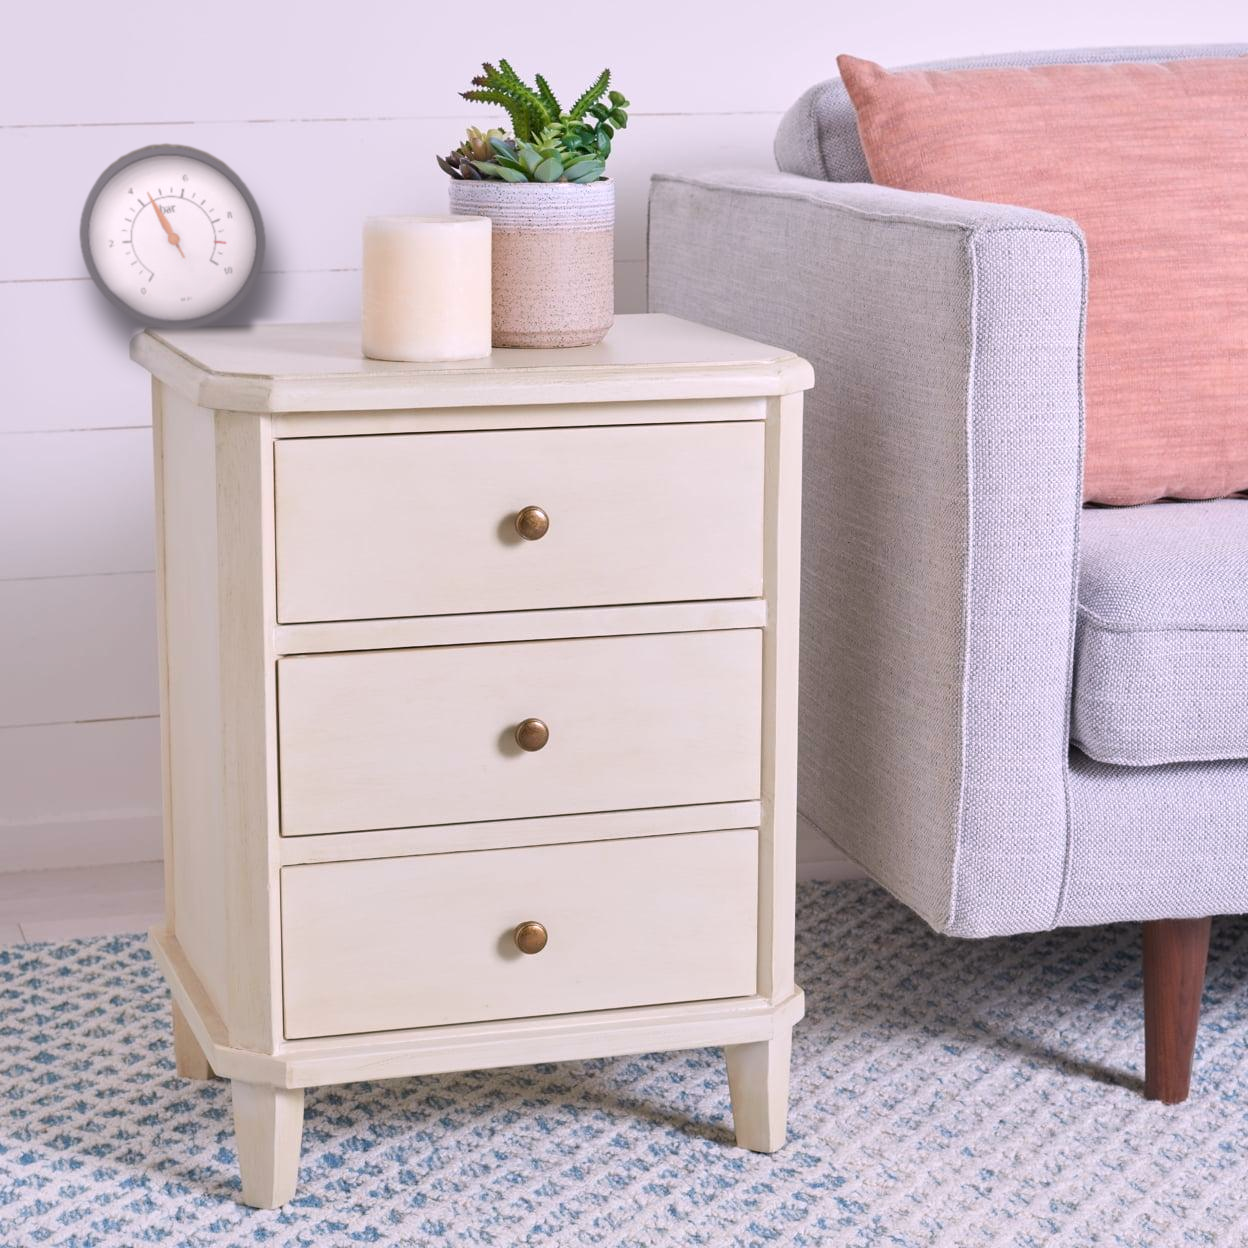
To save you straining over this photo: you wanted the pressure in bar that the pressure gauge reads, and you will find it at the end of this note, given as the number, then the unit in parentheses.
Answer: 4.5 (bar)
